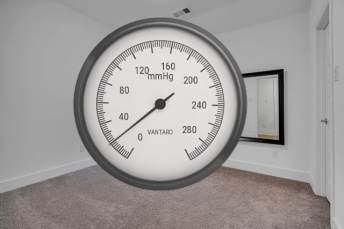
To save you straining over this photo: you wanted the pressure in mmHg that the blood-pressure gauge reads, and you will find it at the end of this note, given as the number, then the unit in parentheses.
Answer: 20 (mmHg)
